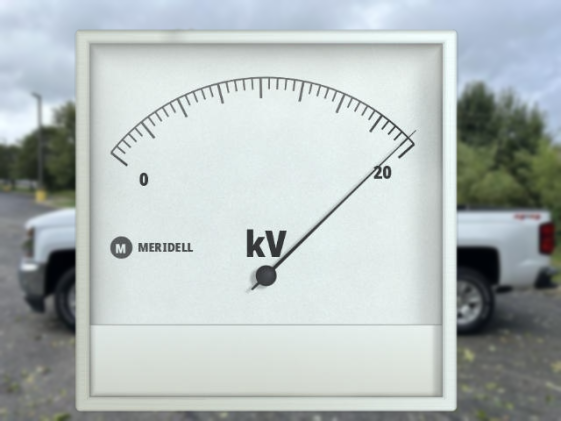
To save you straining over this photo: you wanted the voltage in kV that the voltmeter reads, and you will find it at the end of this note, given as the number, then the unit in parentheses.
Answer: 19.5 (kV)
